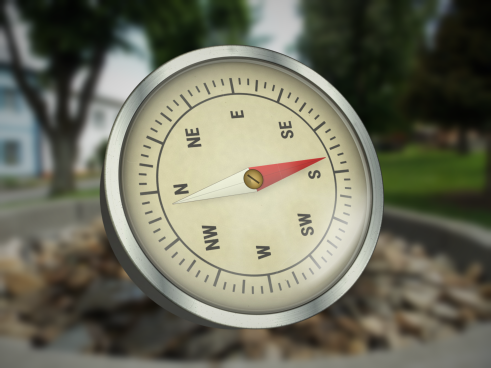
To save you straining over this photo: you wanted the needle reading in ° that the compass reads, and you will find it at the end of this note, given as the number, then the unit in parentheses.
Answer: 170 (°)
